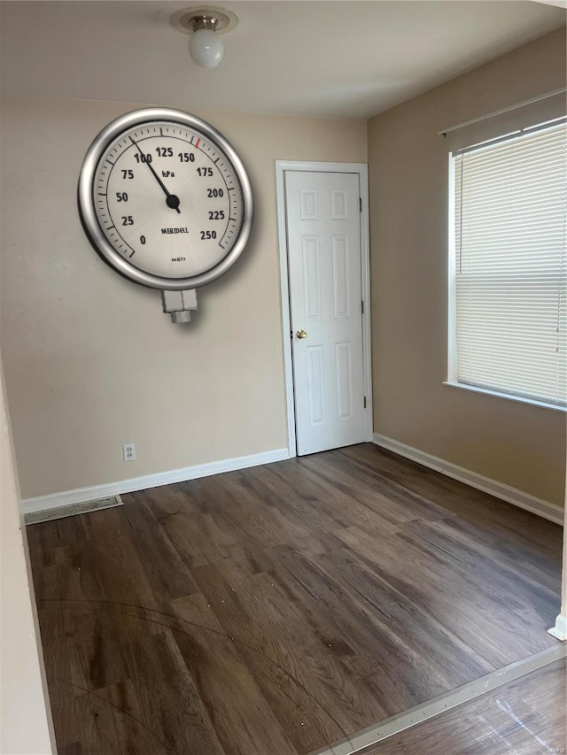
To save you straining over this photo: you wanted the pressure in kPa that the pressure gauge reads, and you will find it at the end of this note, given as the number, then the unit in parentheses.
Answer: 100 (kPa)
